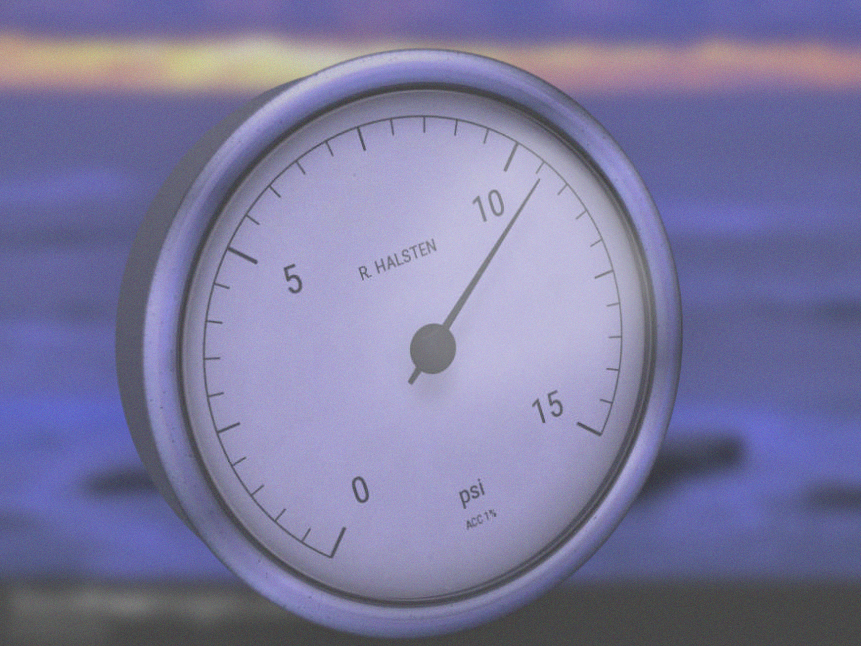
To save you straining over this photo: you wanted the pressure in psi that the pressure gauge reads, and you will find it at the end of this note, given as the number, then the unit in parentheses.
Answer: 10.5 (psi)
